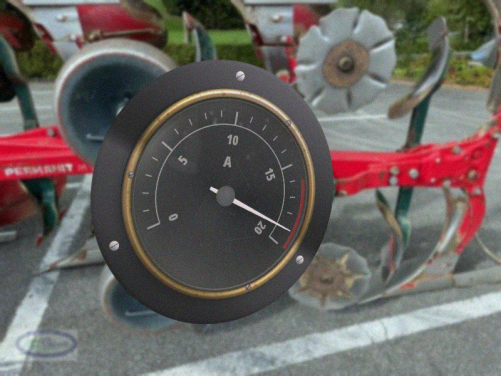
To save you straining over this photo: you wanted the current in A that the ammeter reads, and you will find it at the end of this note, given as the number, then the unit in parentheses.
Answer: 19 (A)
